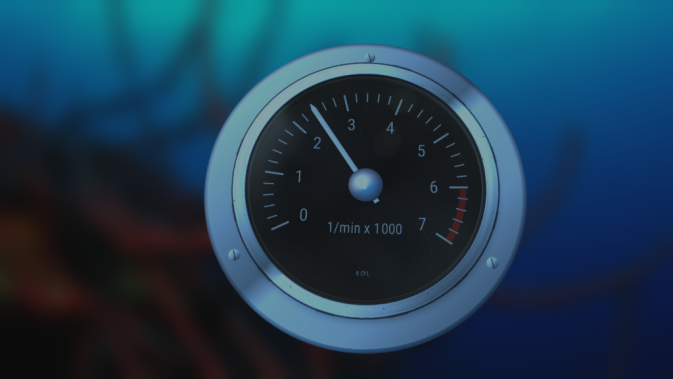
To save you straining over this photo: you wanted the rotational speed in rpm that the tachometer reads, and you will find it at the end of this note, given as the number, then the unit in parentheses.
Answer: 2400 (rpm)
